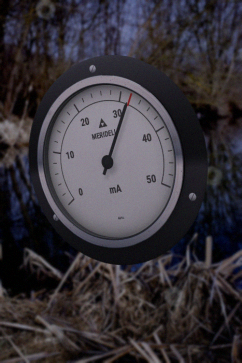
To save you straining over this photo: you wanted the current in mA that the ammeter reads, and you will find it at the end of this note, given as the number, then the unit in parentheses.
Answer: 32 (mA)
